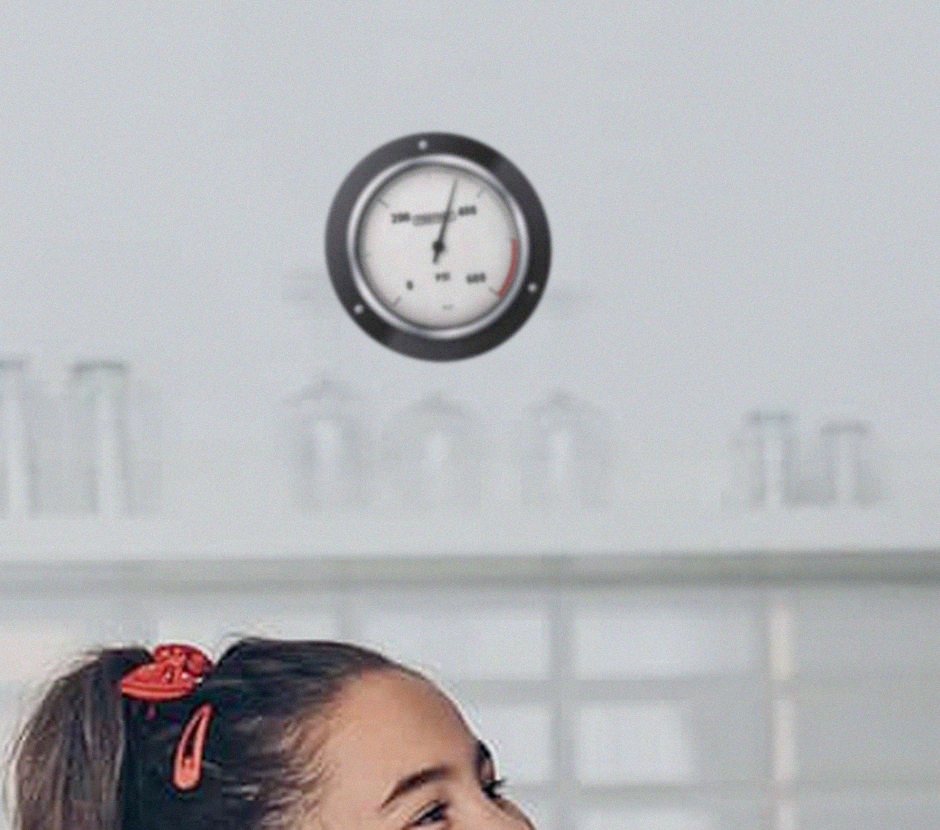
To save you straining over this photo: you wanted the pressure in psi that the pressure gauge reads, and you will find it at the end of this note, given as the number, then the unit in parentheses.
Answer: 350 (psi)
